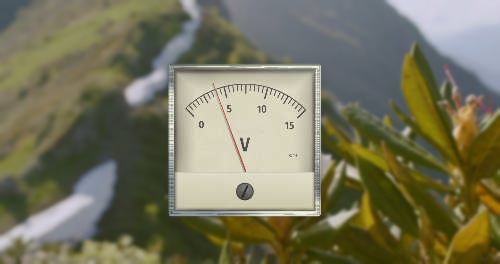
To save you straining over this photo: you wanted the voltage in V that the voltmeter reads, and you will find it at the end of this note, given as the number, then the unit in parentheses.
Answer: 4 (V)
